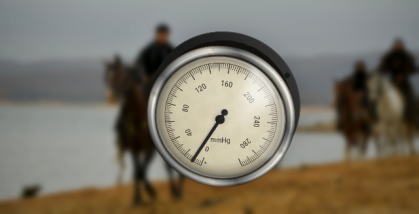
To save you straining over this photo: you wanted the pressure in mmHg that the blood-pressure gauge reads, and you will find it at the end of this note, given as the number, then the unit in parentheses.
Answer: 10 (mmHg)
